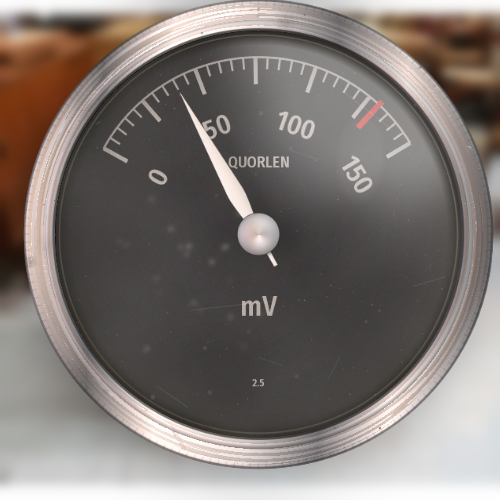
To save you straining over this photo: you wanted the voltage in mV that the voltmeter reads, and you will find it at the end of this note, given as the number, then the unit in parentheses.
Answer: 40 (mV)
